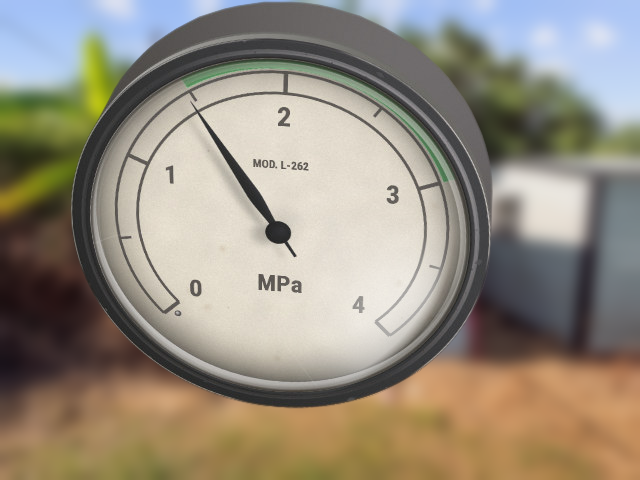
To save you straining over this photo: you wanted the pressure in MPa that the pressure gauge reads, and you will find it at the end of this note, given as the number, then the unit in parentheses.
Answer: 1.5 (MPa)
